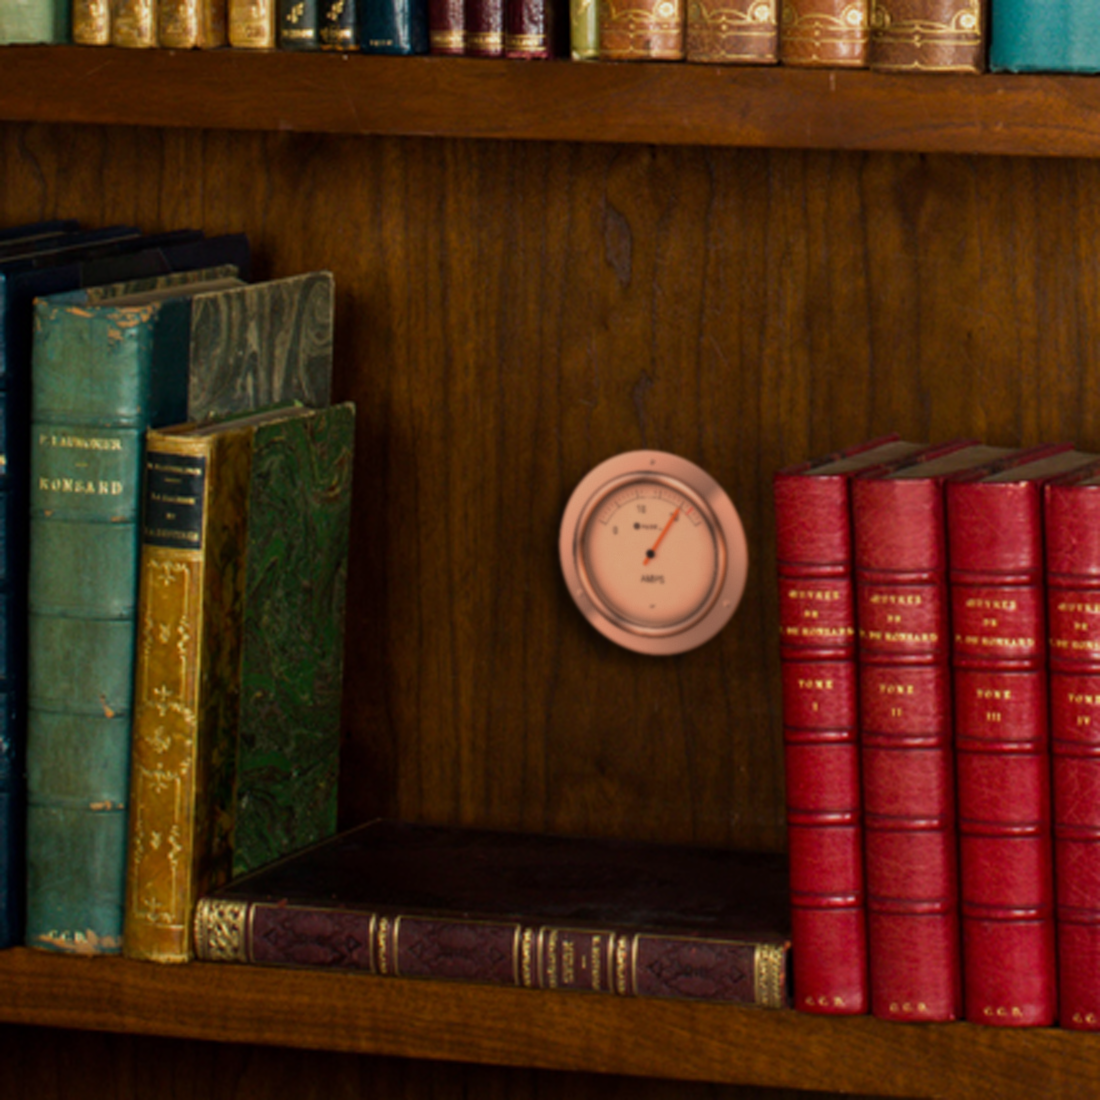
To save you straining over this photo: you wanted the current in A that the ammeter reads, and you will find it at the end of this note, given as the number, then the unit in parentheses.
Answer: 20 (A)
